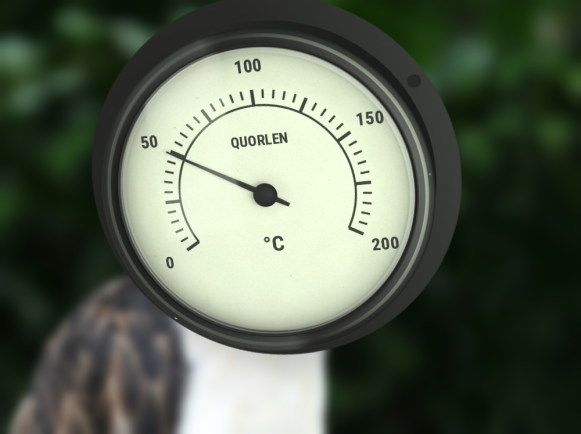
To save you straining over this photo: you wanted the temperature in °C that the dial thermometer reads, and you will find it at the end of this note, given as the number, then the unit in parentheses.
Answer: 50 (°C)
